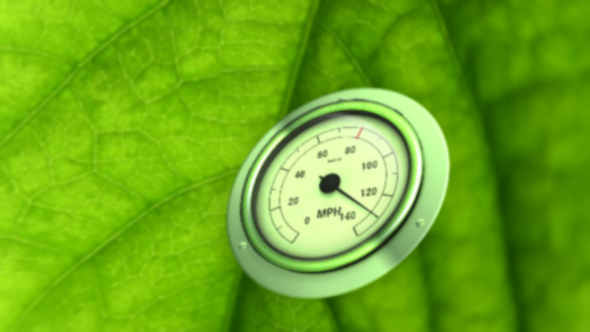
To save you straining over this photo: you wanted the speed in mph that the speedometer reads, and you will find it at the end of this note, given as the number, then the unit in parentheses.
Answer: 130 (mph)
